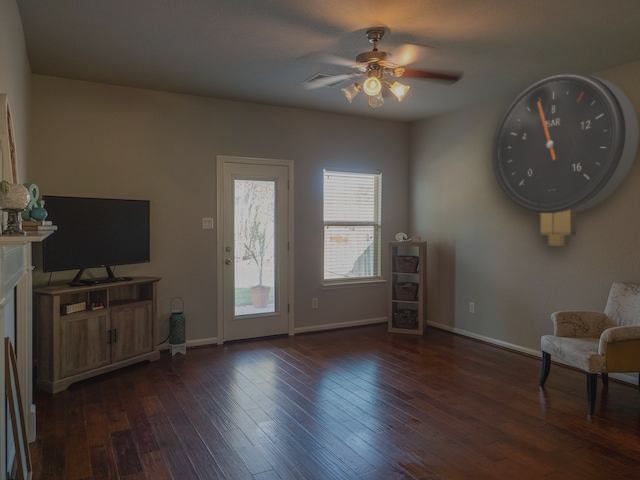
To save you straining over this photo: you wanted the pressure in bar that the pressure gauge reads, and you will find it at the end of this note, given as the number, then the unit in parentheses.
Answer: 7 (bar)
